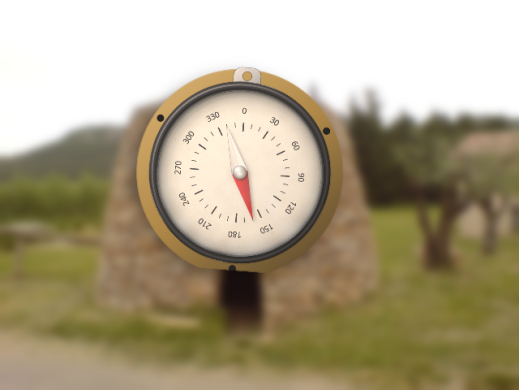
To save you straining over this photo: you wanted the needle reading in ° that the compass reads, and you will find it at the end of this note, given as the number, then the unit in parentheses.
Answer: 160 (°)
